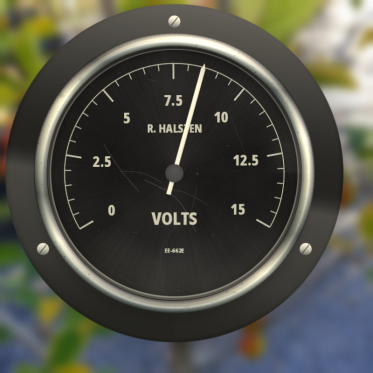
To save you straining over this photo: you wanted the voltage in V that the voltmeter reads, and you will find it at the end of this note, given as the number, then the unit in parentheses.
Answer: 8.5 (V)
